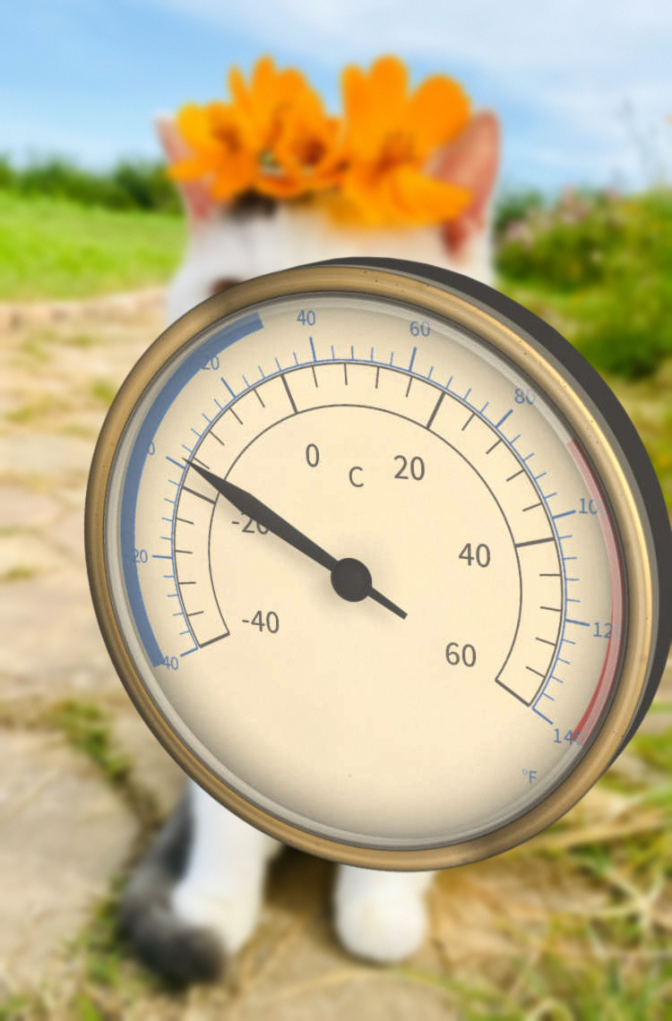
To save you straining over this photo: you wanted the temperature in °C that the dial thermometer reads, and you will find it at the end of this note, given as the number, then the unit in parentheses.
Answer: -16 (°C)
